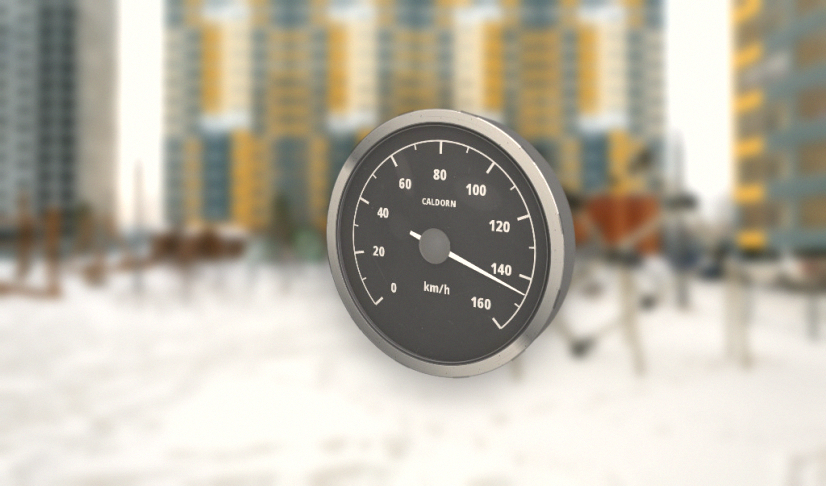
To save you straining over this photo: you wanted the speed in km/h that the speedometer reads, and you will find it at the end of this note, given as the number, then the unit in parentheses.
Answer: 145 (km/h)
